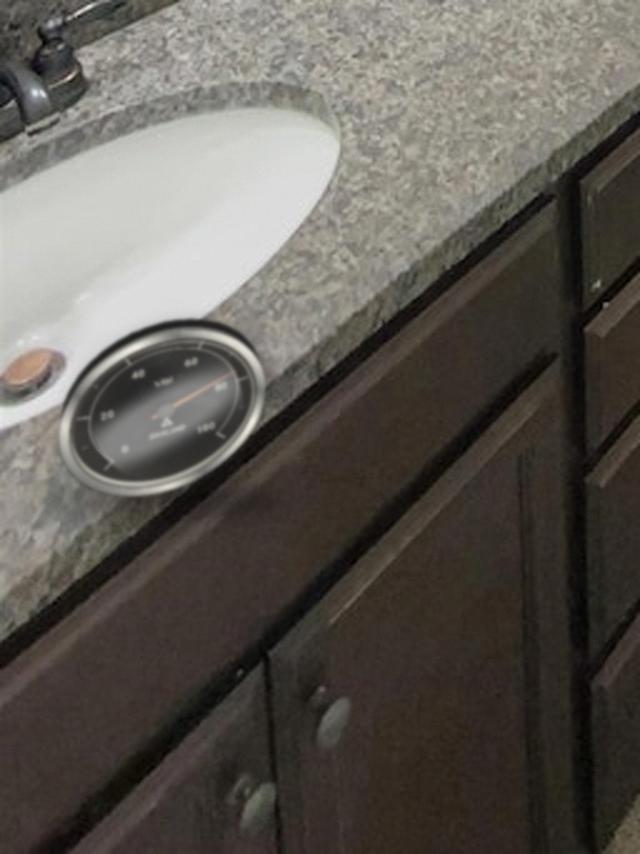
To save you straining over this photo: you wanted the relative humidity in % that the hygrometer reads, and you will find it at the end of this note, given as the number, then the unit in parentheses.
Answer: 75 (%)
